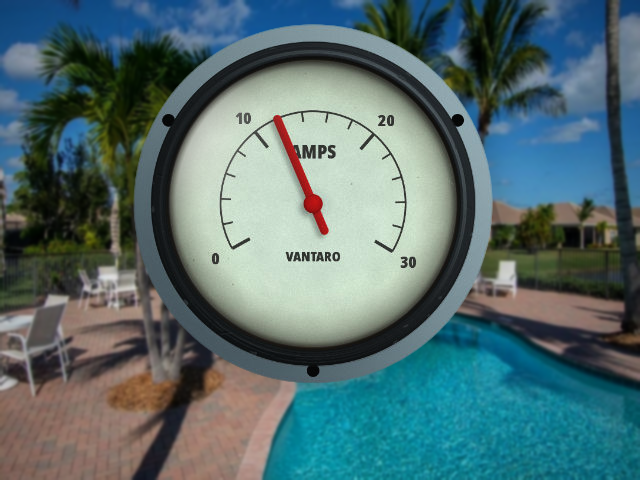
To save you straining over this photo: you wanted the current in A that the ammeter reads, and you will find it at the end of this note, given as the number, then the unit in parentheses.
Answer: 12 (A)
